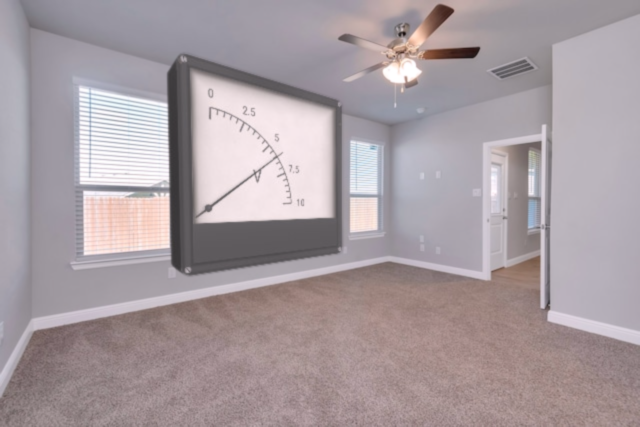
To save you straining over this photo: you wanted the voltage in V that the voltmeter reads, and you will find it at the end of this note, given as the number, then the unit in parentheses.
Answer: 6 (V)
